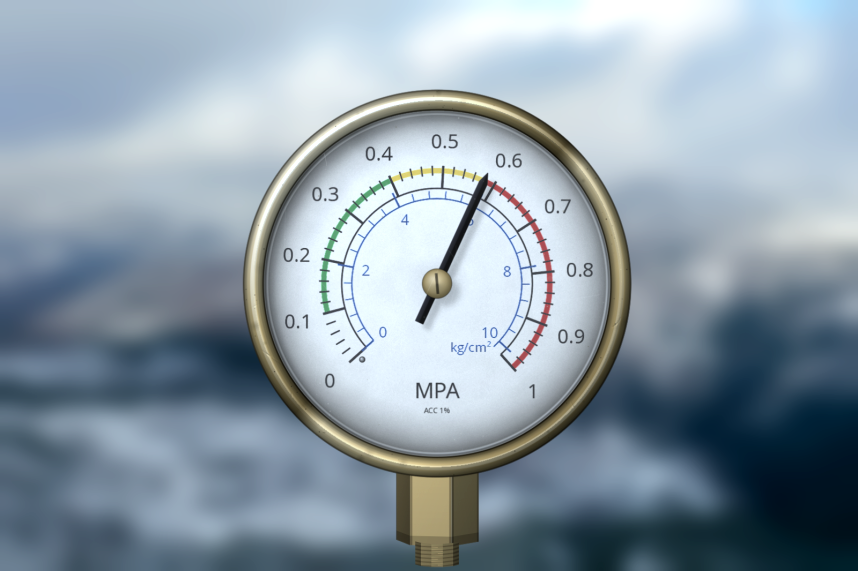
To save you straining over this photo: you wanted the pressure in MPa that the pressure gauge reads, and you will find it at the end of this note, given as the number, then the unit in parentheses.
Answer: 0.58 (MPa)
